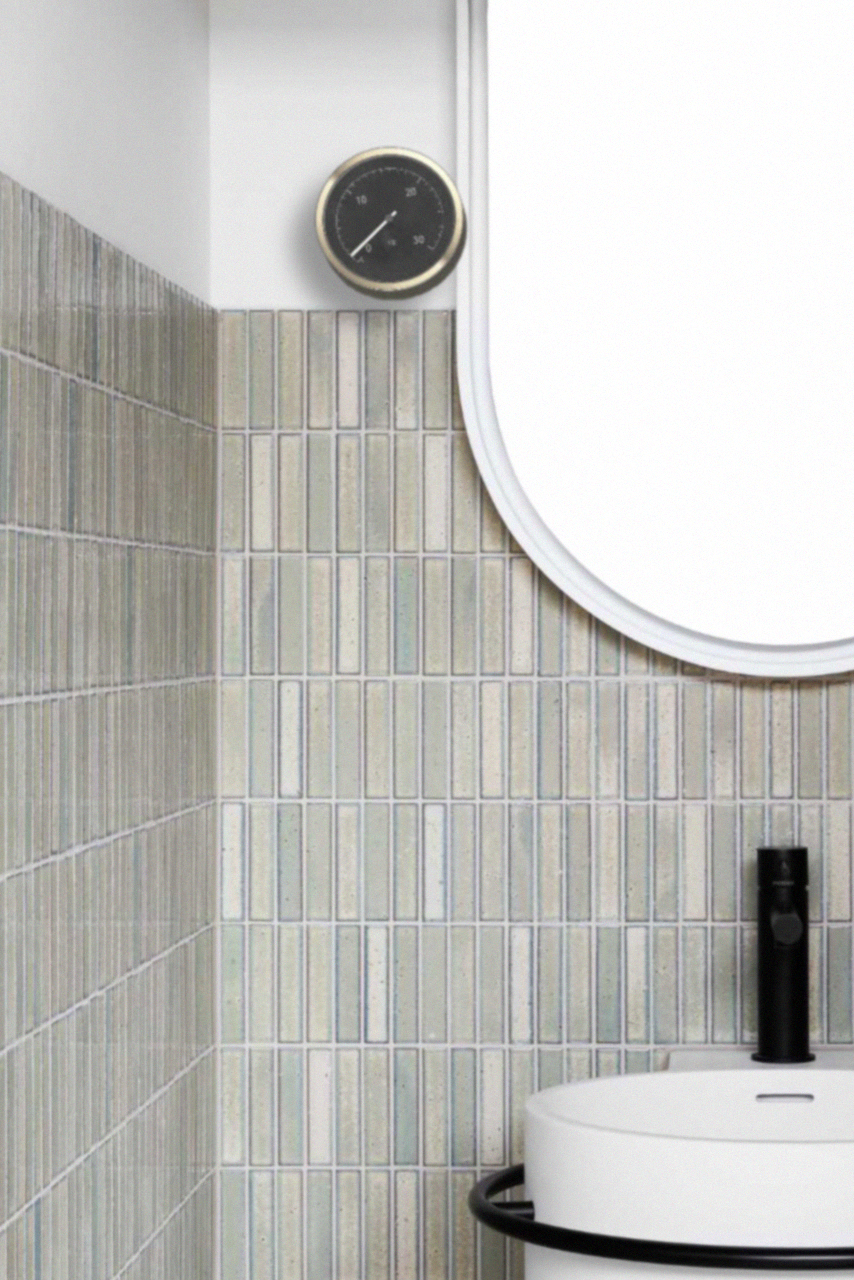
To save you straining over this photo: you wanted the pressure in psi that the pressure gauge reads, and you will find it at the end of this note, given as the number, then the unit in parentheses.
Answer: 1 (psi)
